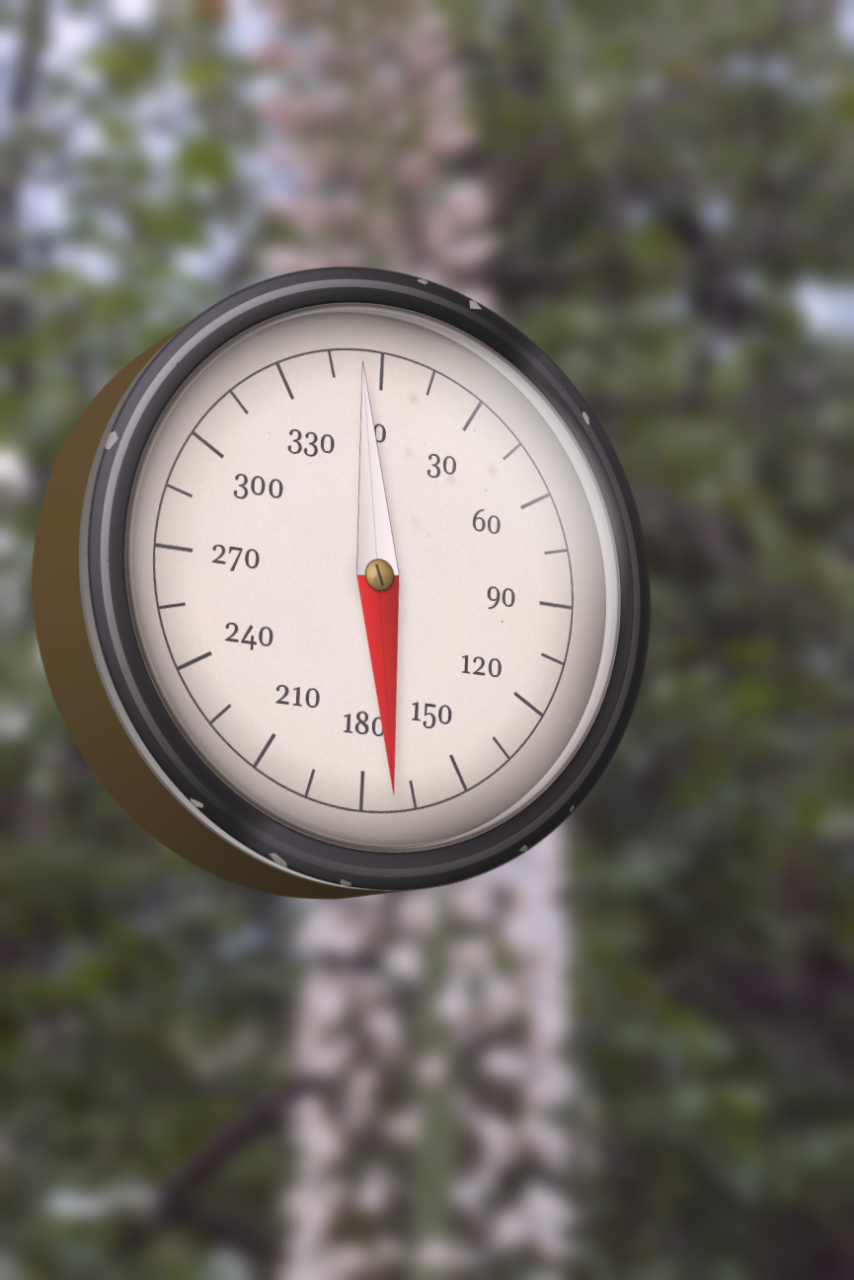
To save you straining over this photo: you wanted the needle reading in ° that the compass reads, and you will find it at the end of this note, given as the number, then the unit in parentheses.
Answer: 172.5 (°)
